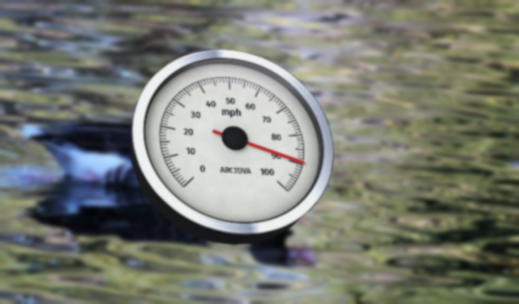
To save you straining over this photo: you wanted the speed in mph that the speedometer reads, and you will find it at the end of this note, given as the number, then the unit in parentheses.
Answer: 90 (mph)
